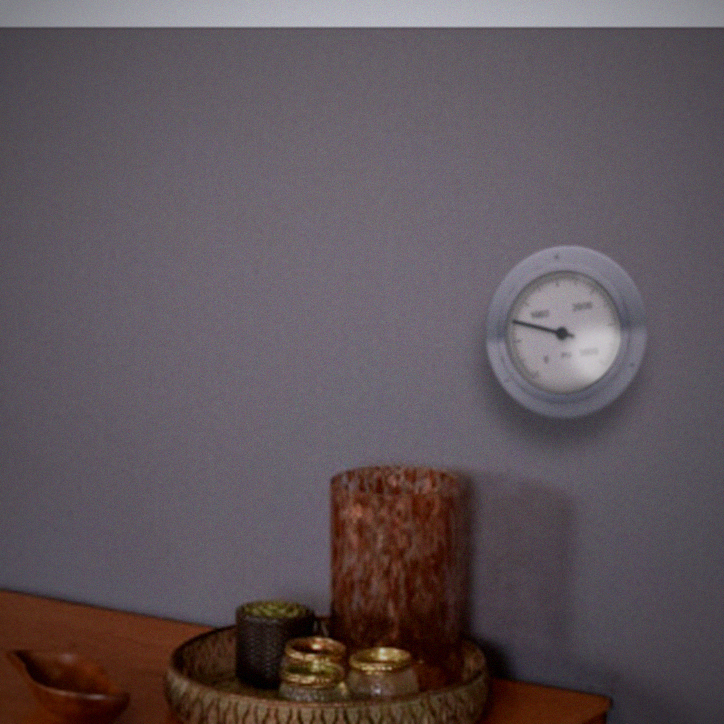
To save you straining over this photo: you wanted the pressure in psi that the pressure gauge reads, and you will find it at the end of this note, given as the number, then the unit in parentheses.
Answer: 750 (psi)
